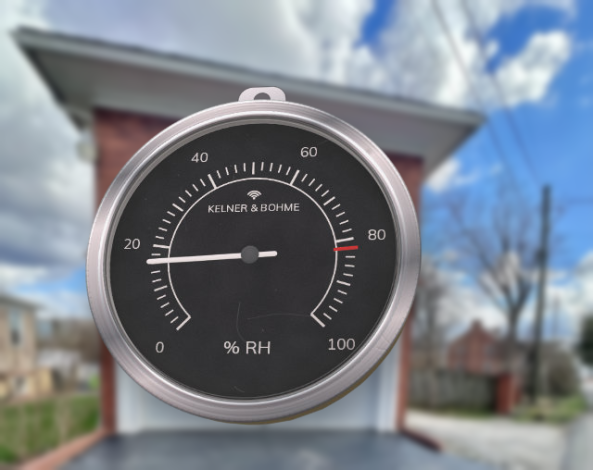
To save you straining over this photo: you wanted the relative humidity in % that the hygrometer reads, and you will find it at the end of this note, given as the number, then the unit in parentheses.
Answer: 16 (%)
